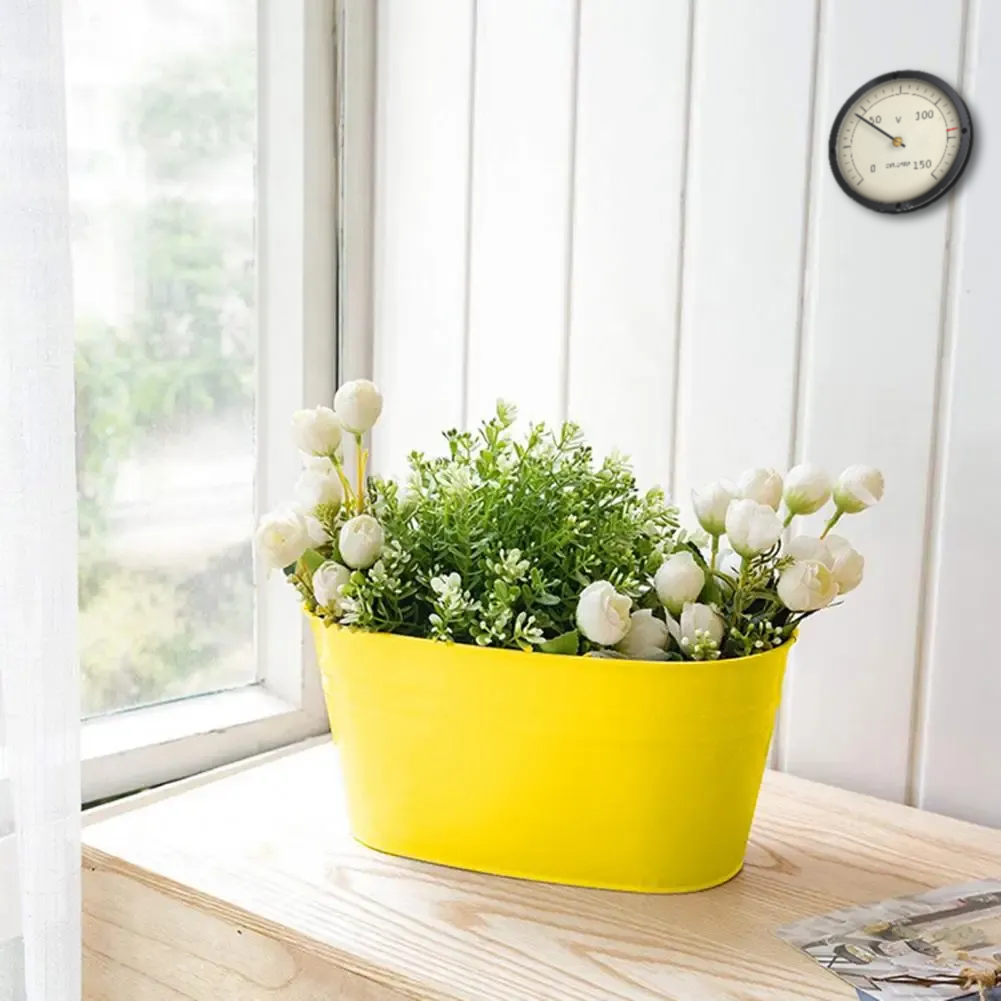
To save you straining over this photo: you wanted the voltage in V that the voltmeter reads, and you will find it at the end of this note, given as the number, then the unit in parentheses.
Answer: 45 (V)
